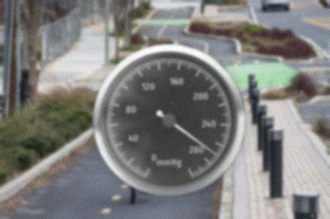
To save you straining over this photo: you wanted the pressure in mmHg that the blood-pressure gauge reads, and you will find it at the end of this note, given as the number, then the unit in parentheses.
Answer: 270 (mmHg)
